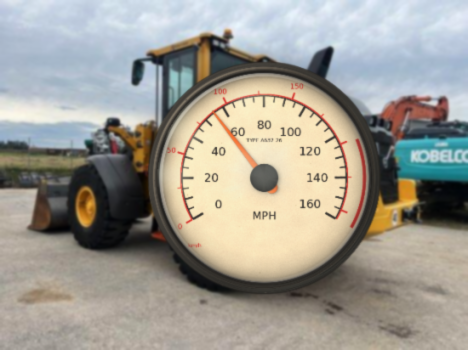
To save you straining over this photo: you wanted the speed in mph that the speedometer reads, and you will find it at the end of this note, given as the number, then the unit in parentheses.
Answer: 55 (mph)
